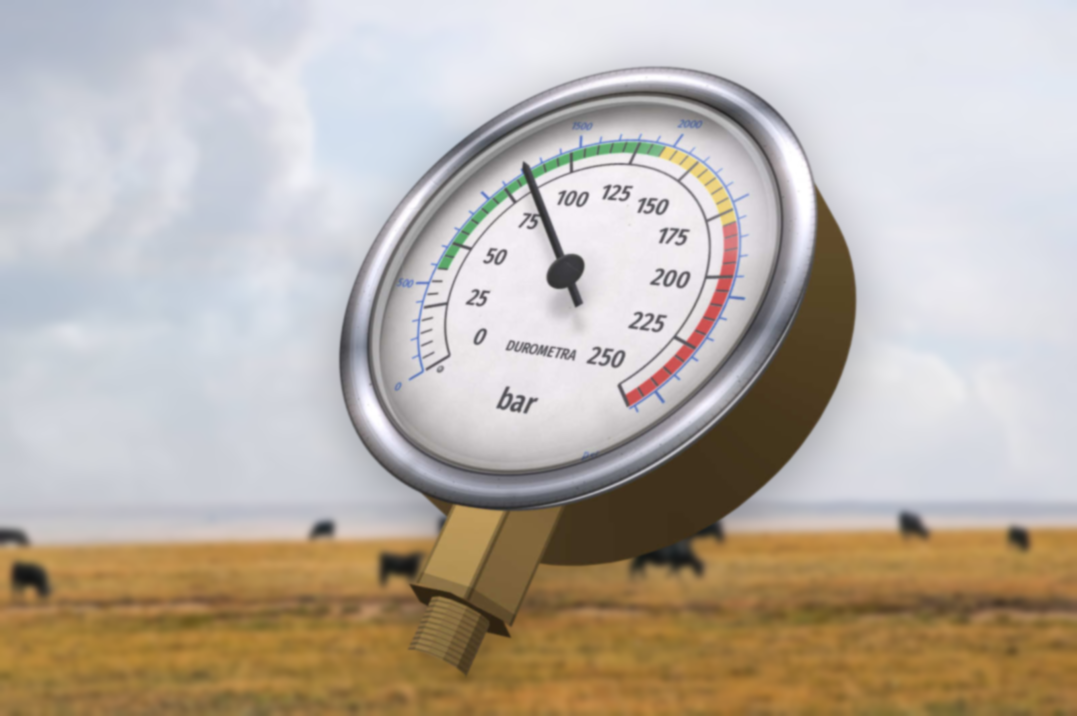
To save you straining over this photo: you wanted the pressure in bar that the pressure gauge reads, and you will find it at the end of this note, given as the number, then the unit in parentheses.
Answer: 85 (bar)
